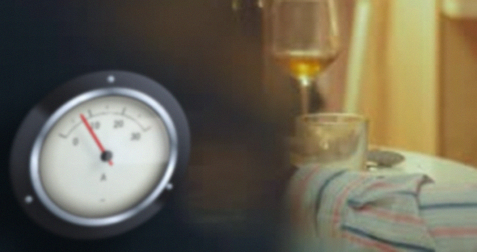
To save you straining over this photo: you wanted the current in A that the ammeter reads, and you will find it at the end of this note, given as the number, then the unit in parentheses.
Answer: 7.5 (A)
